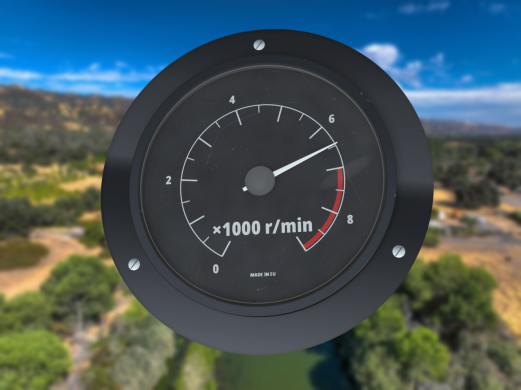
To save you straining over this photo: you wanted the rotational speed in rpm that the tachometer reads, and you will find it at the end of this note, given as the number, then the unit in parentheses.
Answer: 6500 (rpm)
